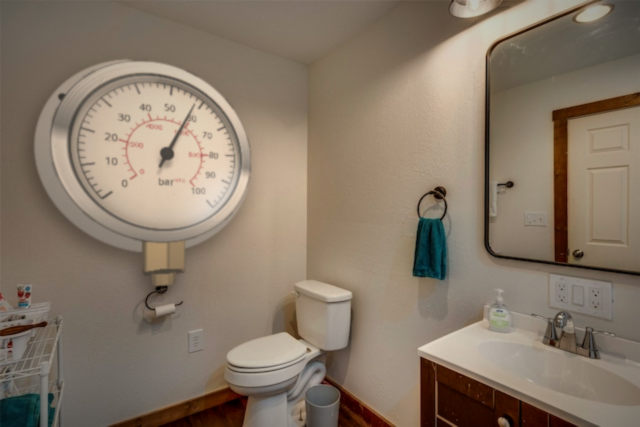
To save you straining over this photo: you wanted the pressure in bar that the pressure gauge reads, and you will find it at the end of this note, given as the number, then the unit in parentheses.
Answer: 58 (bar)
